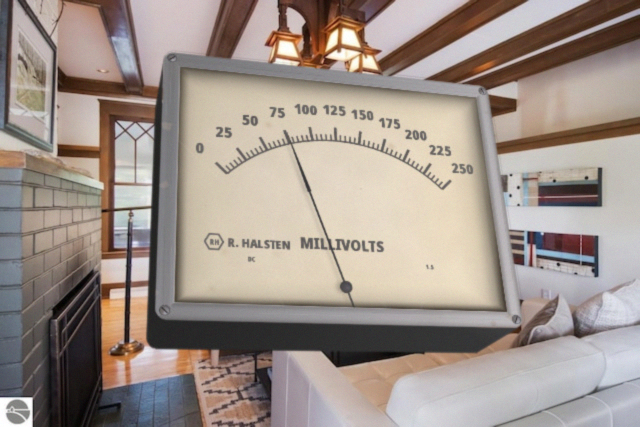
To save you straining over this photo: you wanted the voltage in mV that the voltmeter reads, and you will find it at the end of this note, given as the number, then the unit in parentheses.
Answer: 75 (mV)
